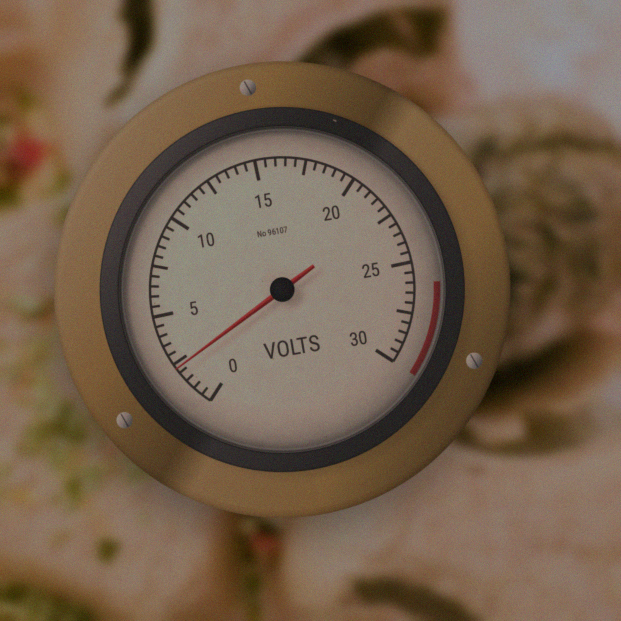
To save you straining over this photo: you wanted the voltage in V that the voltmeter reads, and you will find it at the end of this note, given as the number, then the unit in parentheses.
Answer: 2.25 (V)
